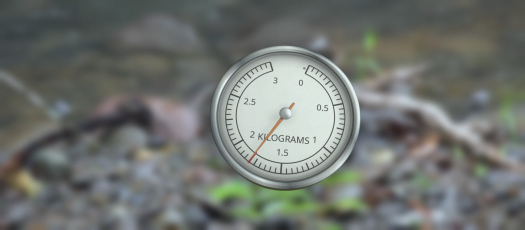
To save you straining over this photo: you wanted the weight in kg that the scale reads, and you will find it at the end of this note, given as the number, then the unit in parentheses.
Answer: 1.8 (kg)
